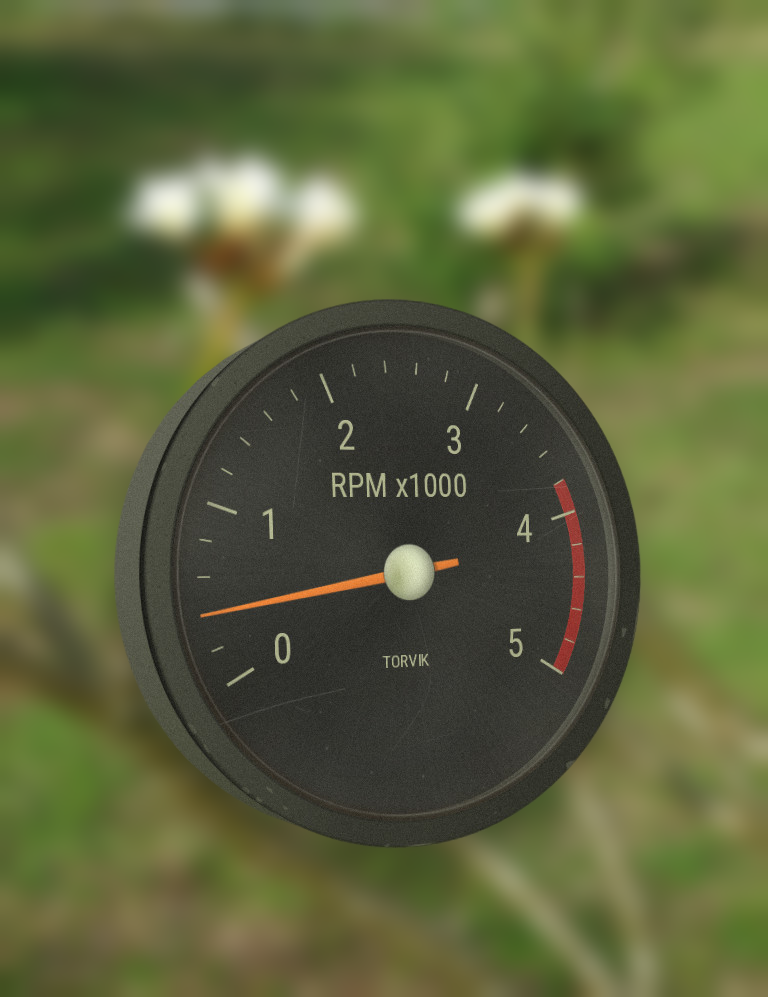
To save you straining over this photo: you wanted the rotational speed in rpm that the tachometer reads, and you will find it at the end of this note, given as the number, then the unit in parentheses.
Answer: 400 (rpm)
